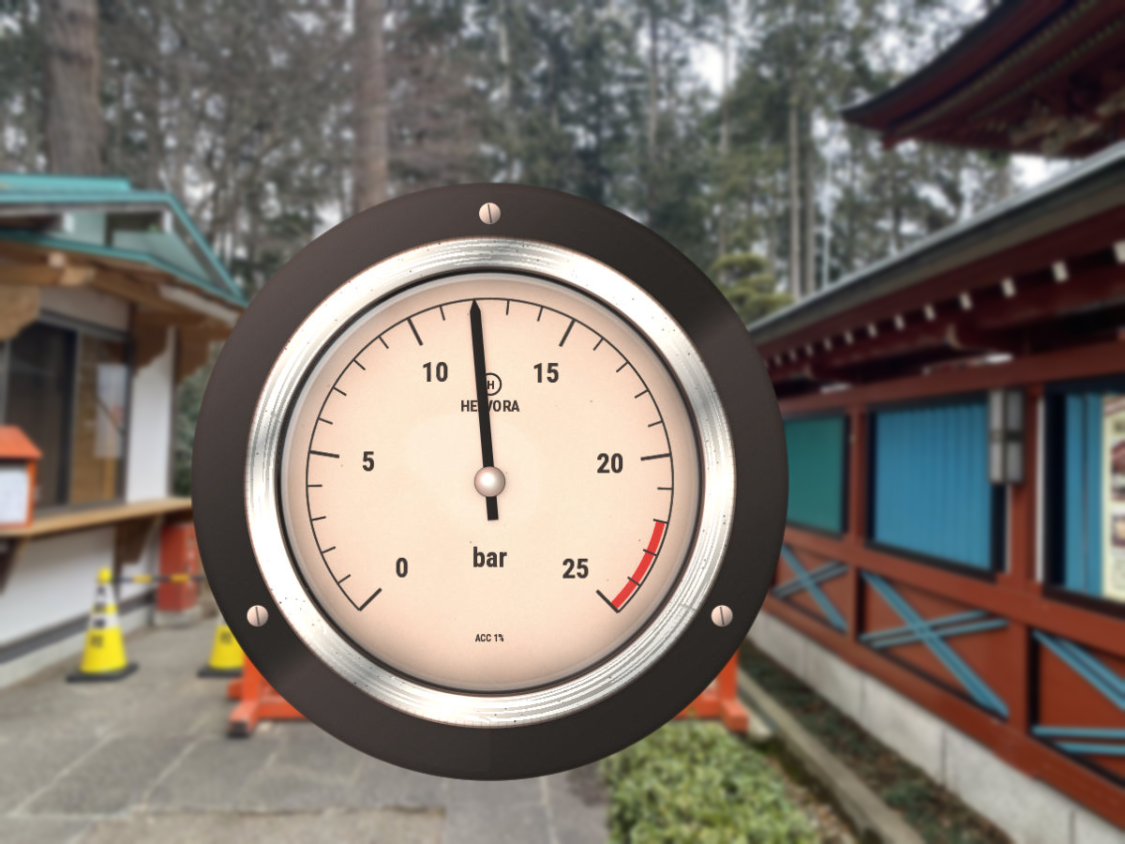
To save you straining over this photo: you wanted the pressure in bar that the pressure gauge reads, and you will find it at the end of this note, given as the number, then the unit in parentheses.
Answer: 12 (bar)
